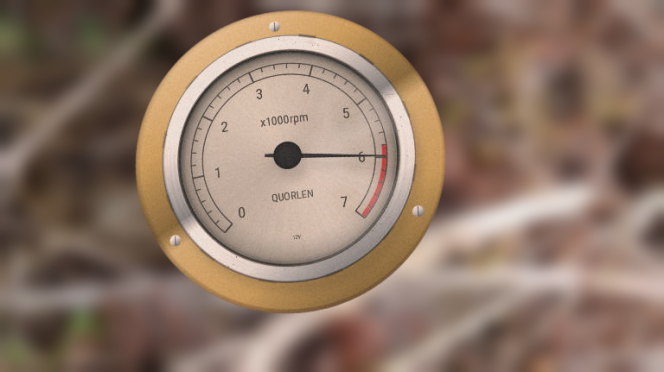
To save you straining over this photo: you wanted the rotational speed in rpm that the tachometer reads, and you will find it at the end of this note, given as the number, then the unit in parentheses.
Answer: 6000 (rpm)
